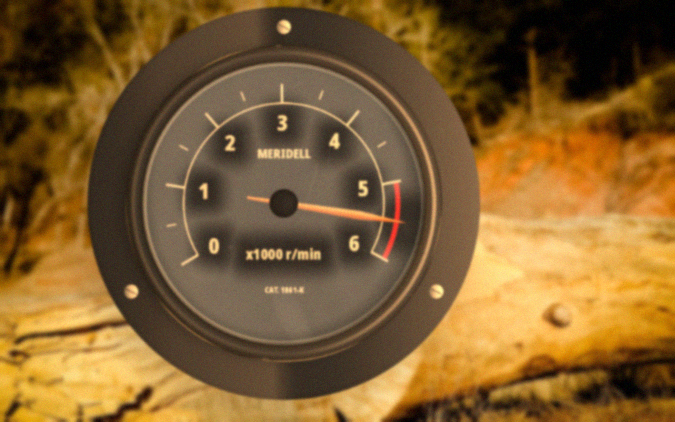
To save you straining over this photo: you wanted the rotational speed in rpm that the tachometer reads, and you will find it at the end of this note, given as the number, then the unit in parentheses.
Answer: 5500 (rpm)
